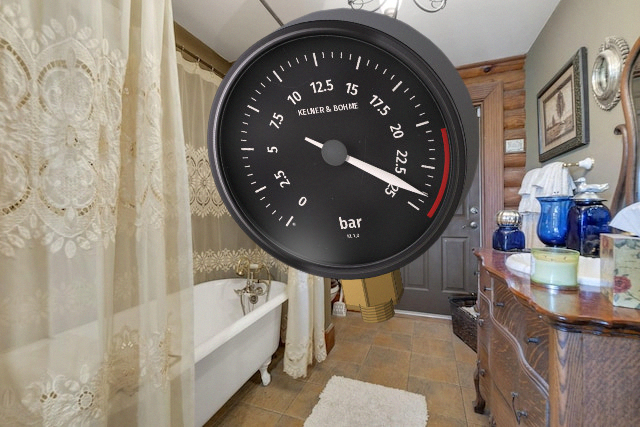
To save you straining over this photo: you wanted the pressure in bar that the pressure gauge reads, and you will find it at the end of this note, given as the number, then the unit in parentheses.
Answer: 24 (bar)
